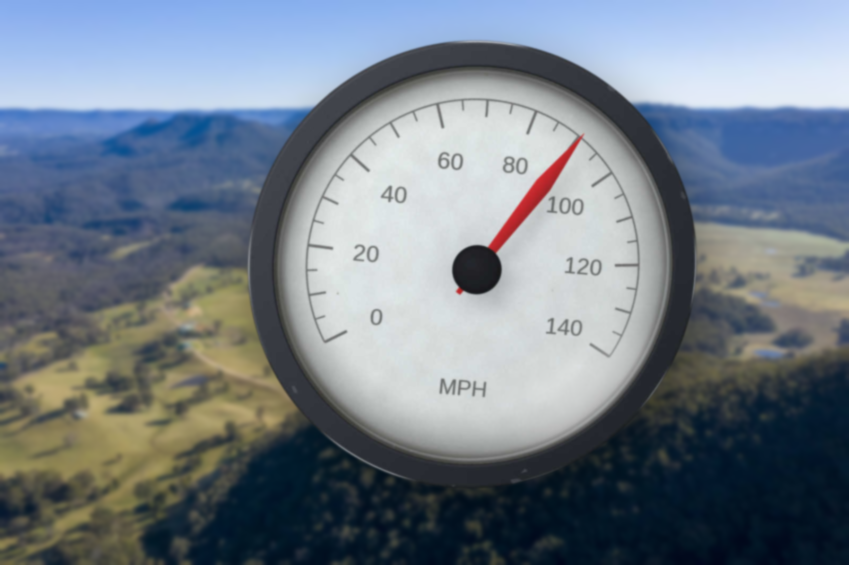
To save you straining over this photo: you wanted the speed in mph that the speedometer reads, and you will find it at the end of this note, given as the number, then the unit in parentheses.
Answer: 90 (mph)
